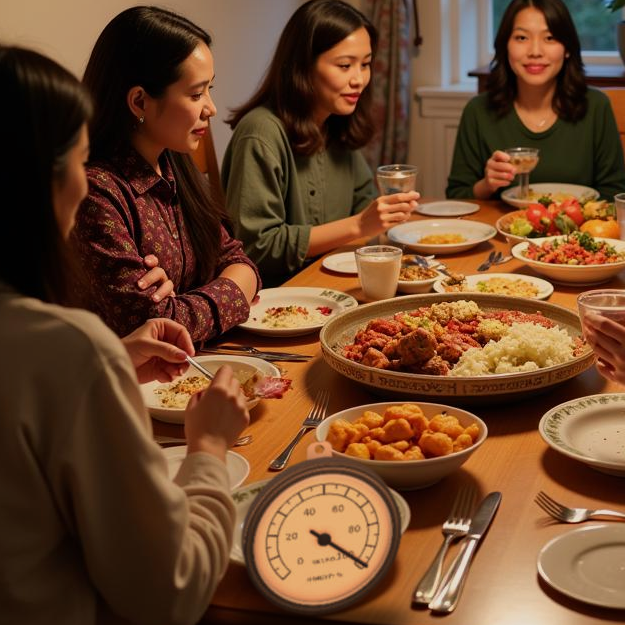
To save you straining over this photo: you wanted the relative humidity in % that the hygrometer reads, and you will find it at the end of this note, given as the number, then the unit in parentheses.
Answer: 97.5 (%)
